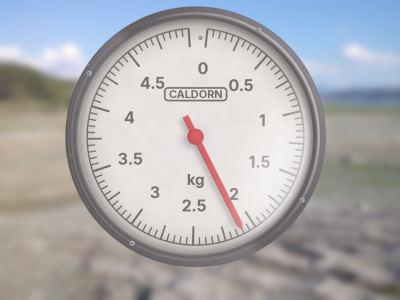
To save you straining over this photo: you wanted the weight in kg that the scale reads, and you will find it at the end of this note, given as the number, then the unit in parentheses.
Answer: 2.1 (kg)
